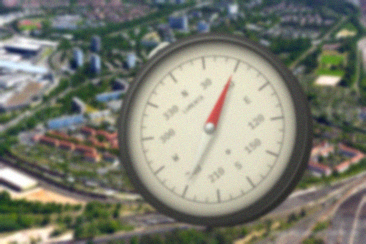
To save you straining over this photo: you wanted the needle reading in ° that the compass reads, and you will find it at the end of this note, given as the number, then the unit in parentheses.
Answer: 60 (°)
